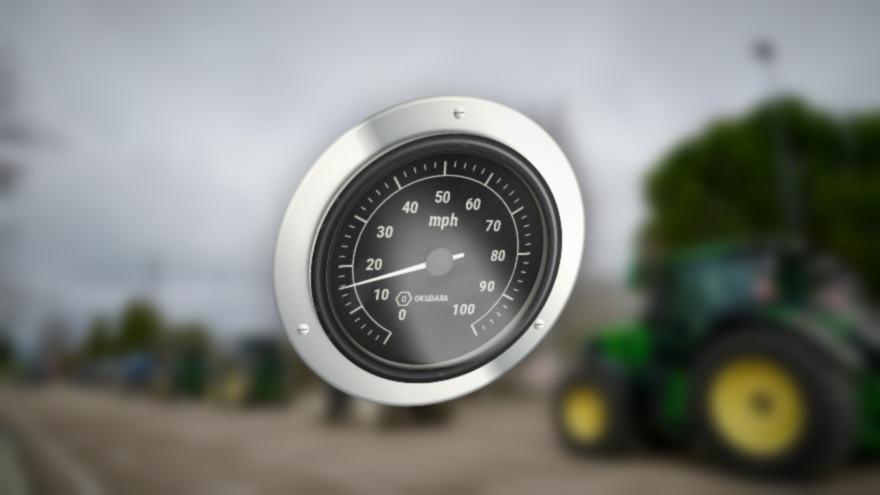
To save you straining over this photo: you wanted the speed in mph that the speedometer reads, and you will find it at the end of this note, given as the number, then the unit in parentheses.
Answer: 16 (mph)
